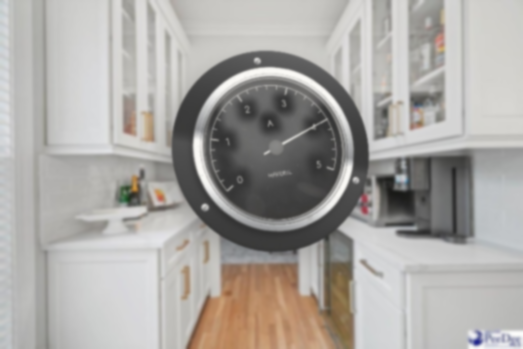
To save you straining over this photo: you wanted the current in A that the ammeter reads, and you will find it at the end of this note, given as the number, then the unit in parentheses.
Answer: 4 (A)
